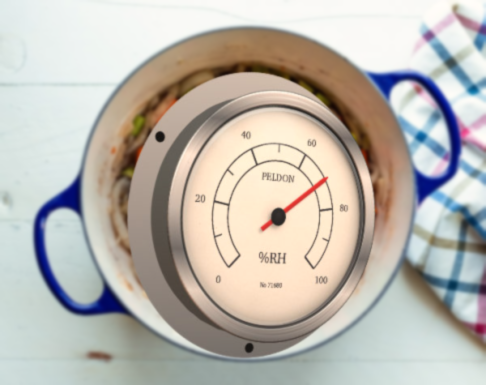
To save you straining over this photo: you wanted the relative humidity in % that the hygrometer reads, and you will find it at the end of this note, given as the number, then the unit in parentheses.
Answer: 70 (%)
